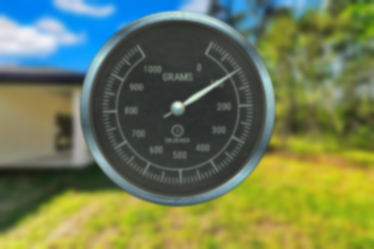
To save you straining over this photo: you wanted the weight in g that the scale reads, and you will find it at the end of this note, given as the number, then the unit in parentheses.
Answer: 100 (g)
